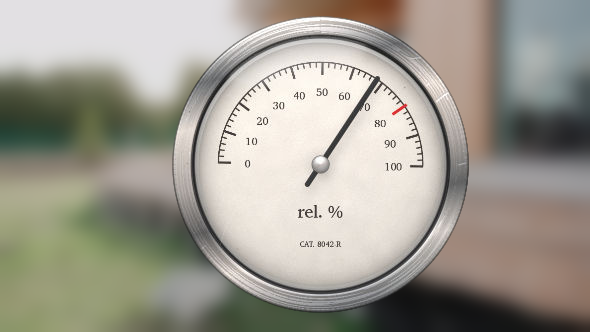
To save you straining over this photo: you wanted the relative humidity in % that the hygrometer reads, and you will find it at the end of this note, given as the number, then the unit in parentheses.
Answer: 68 (%)
